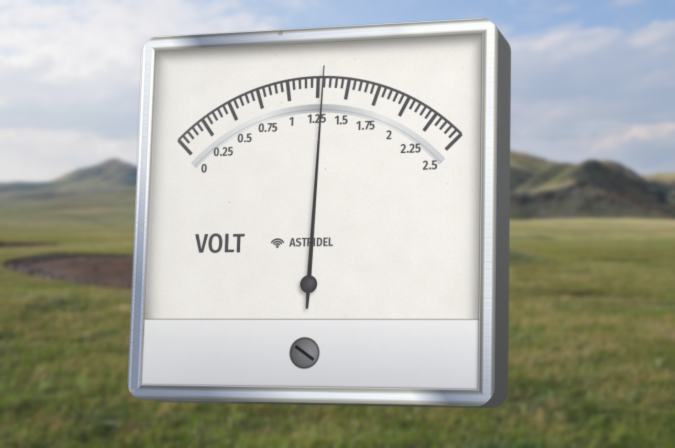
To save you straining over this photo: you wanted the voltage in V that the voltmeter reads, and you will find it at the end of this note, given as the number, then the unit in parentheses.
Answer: 1.3 (V)
